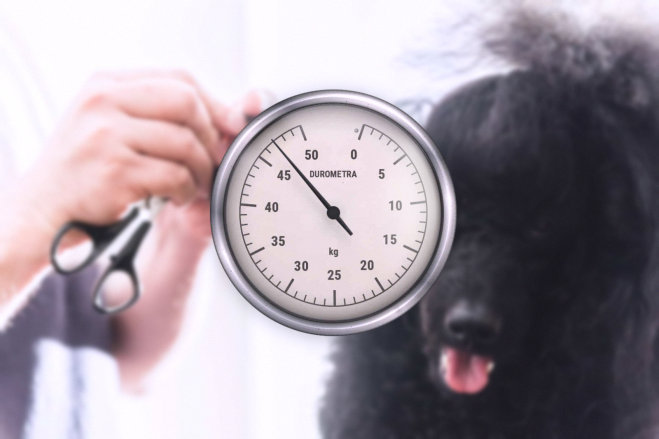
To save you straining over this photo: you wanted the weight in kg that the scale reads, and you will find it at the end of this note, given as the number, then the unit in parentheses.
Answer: 47 (kg)
